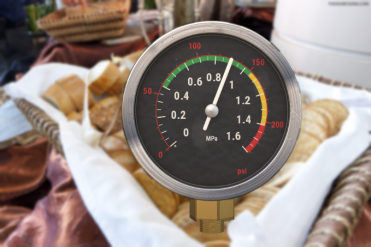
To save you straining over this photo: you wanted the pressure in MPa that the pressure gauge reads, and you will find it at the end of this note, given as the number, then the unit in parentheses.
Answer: 0.9 (MPa)
